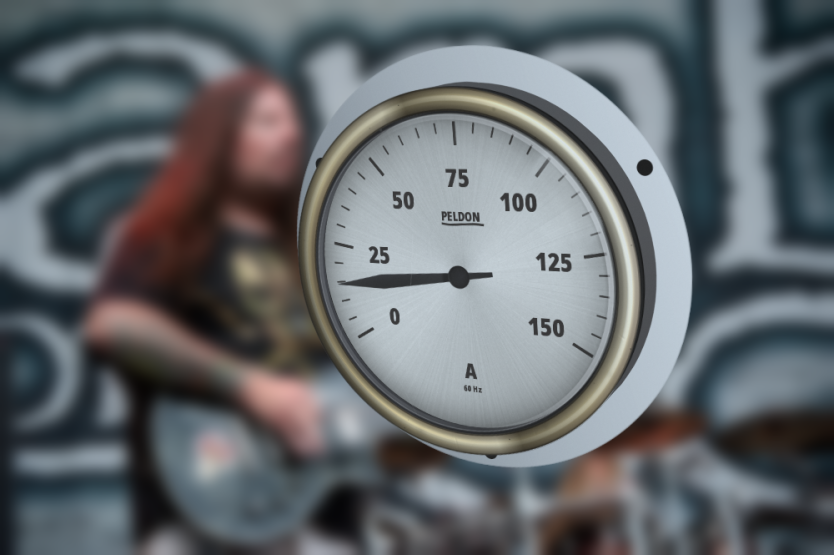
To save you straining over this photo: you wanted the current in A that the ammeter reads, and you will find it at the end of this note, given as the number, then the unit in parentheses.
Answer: 15 (A)
